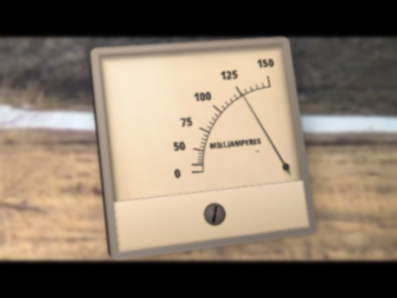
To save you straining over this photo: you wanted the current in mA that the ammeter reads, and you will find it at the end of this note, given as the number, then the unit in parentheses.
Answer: 125 (mA)
